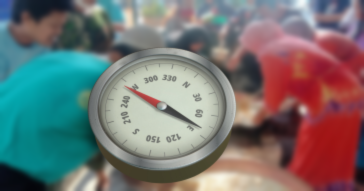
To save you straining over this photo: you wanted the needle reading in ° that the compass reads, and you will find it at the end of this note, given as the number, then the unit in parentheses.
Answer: 262.5 (°)
